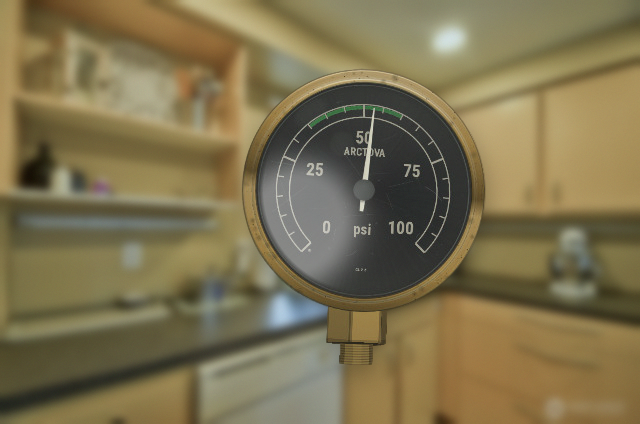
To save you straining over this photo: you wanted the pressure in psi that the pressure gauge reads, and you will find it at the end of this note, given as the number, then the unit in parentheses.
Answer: 52.5 (psi)
